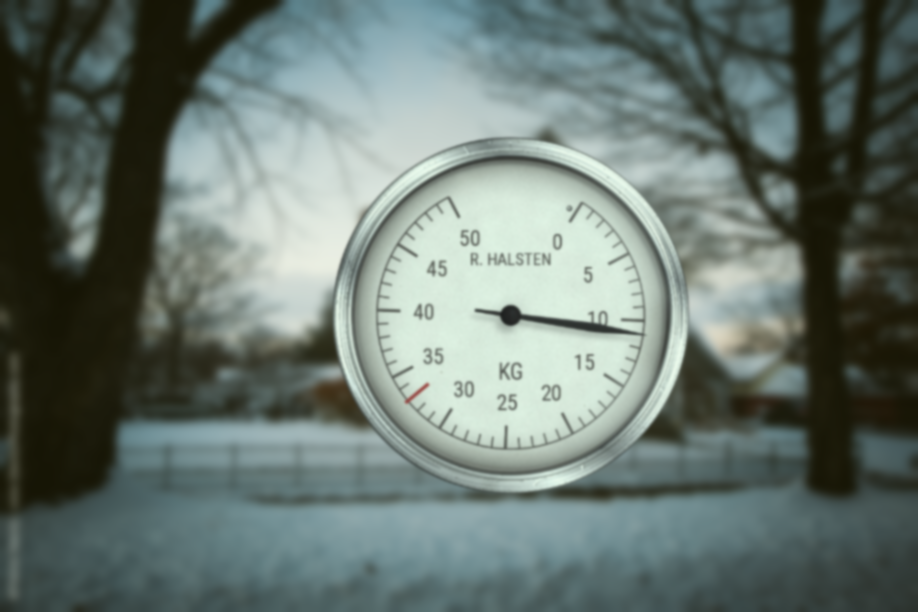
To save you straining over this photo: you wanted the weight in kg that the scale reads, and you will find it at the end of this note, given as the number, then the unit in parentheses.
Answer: 11 (kg)
